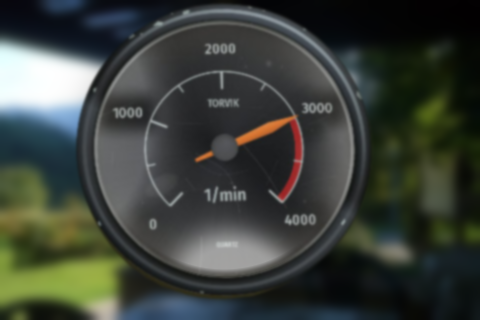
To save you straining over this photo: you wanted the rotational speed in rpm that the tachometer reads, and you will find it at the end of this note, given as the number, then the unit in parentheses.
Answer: 3000 (rpm)
